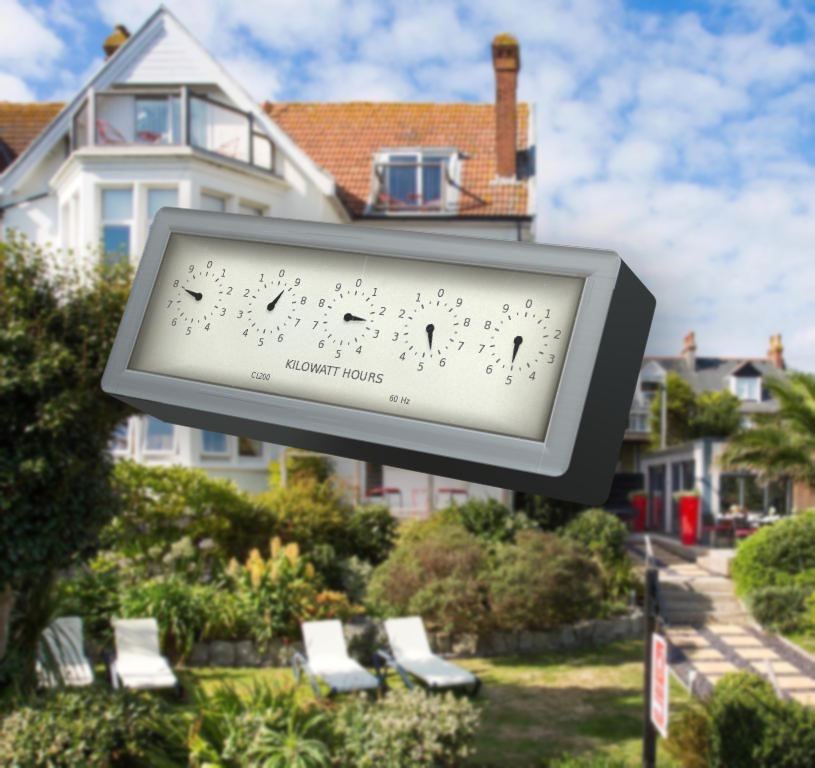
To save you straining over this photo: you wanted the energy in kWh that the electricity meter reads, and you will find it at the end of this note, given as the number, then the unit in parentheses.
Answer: 79255 (kWh)
